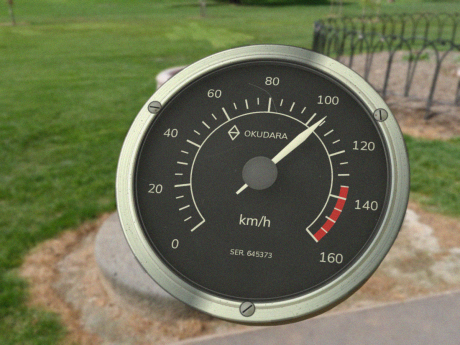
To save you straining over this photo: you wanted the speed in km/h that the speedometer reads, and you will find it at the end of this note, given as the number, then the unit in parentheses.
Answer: 105 (km/h)
